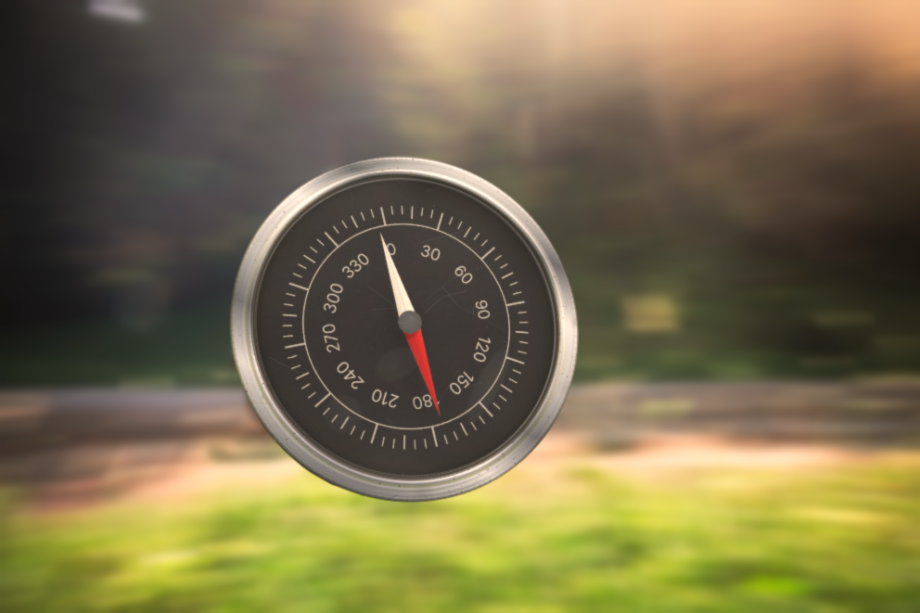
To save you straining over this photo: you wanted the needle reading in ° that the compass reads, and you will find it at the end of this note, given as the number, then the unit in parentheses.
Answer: 175 (°)
